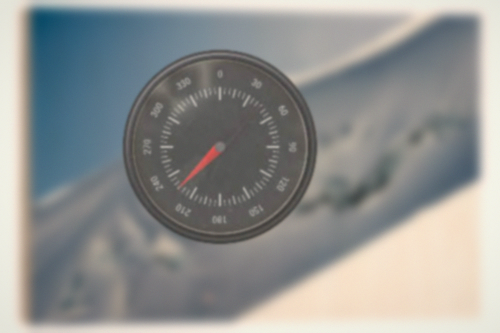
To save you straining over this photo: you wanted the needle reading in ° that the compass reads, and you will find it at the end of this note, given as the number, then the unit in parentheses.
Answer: 225 (°)
